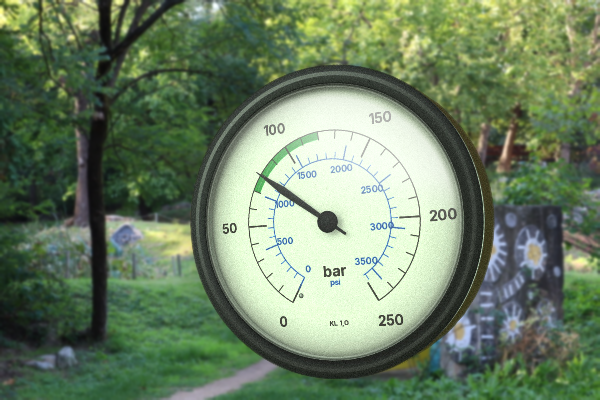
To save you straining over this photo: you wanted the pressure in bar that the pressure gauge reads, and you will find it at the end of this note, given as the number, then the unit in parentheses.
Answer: 80 (bar)
